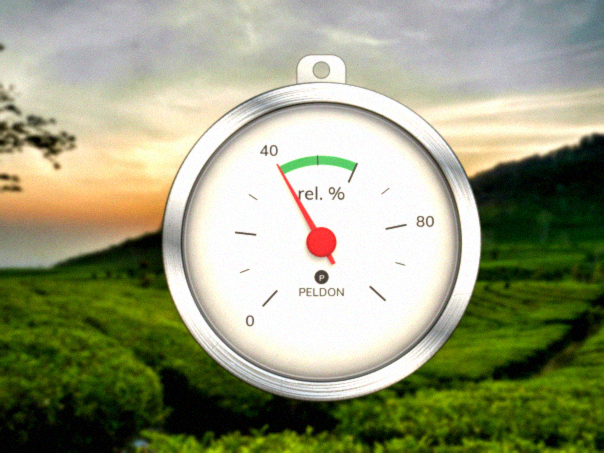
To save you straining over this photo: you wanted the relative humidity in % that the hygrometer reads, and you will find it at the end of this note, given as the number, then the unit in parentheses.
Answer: 40 (%)
